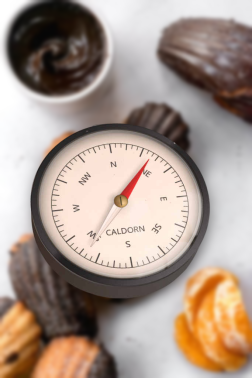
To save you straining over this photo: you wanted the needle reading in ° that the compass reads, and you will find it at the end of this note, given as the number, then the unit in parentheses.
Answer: 40 (°)
